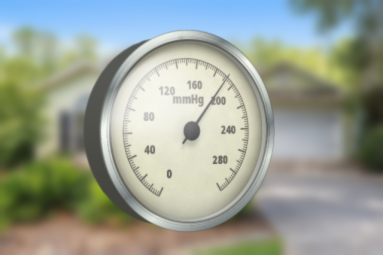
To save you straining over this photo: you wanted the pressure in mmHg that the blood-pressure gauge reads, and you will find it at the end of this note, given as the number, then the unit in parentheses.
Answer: 190 (mmHg)
